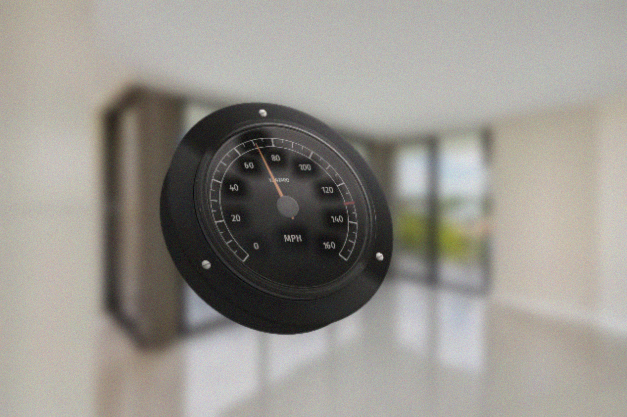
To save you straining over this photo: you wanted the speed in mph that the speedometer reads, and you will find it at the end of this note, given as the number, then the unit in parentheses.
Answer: 70 (mph)
